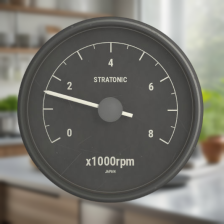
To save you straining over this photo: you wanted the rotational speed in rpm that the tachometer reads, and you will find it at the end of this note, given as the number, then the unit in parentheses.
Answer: 1500 (rpm)
